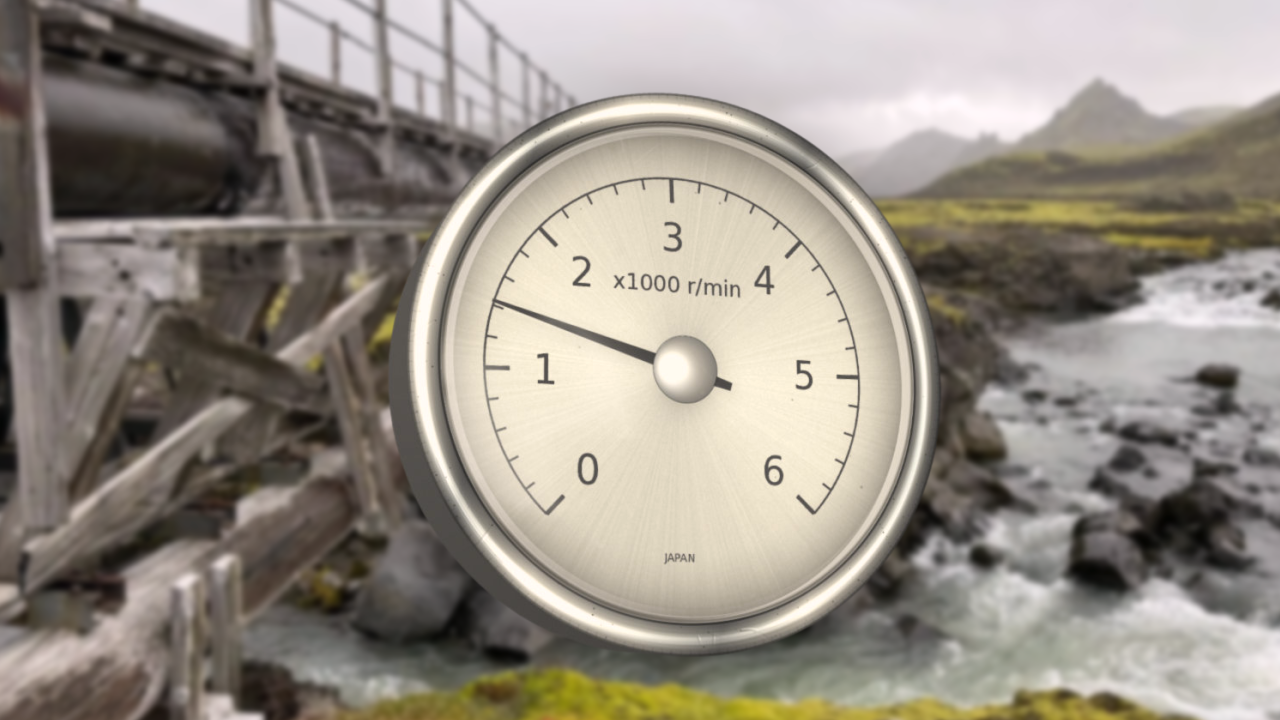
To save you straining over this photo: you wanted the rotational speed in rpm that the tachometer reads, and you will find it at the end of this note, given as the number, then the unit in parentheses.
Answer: 1400 (rpm)
